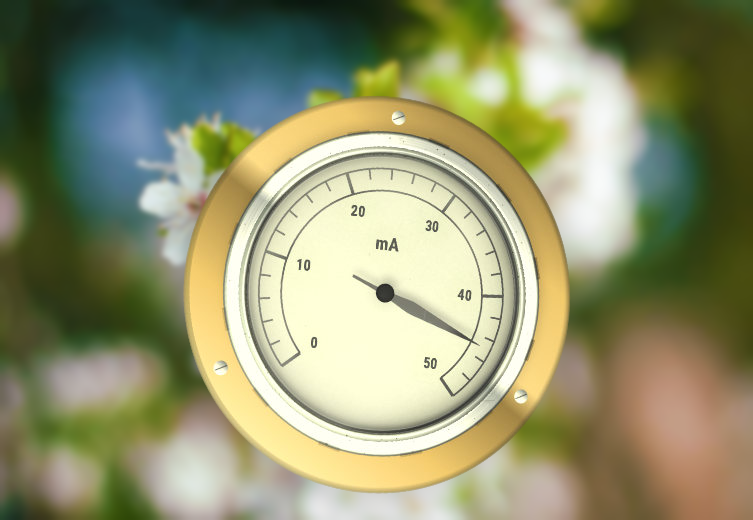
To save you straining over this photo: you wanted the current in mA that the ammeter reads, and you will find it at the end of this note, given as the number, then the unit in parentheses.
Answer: 45 (mA)
